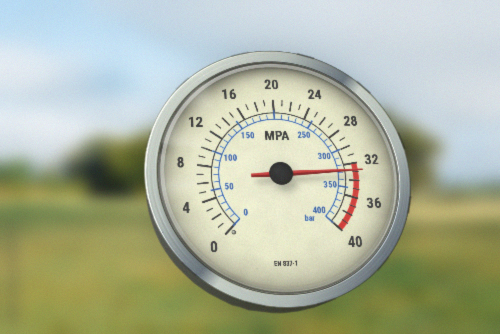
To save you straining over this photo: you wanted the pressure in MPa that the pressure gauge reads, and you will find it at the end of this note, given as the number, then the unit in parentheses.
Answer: 33 (MPa)
